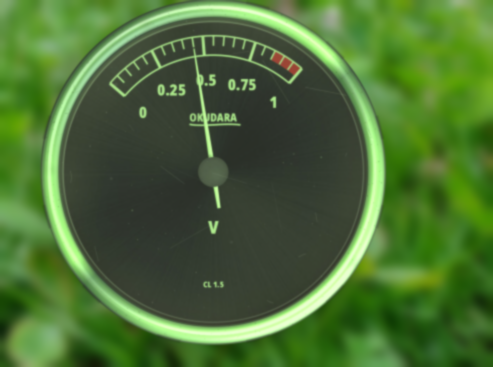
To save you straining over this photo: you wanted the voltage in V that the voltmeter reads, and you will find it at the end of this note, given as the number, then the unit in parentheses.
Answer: 0.45 (V)
